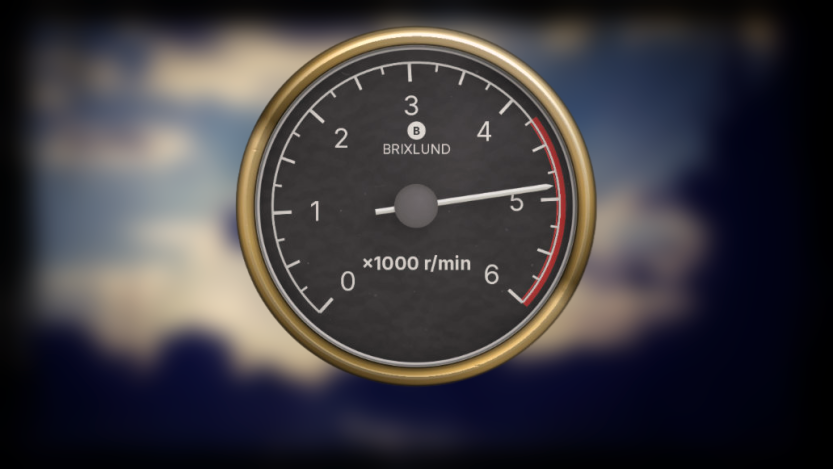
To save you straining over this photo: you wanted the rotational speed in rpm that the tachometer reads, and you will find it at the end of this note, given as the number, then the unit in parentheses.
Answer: 4875 (rpm)
